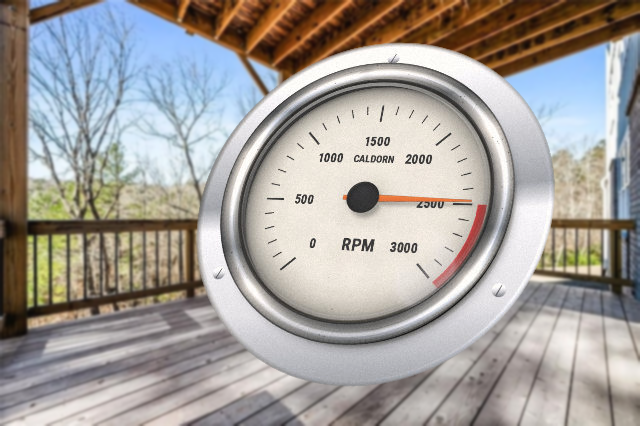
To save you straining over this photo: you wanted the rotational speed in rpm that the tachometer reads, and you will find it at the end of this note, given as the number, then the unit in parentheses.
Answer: 2500 (rpm)
